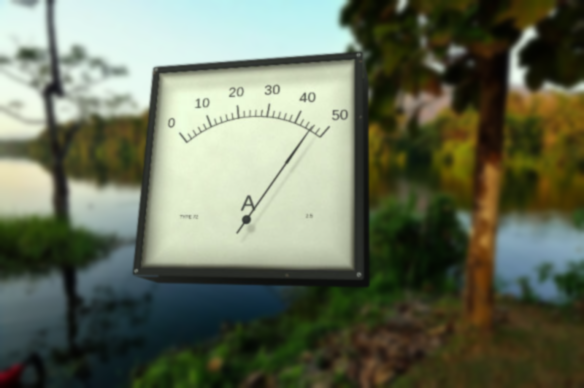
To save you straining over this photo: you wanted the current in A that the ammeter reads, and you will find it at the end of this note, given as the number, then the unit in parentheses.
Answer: 46 (A)
